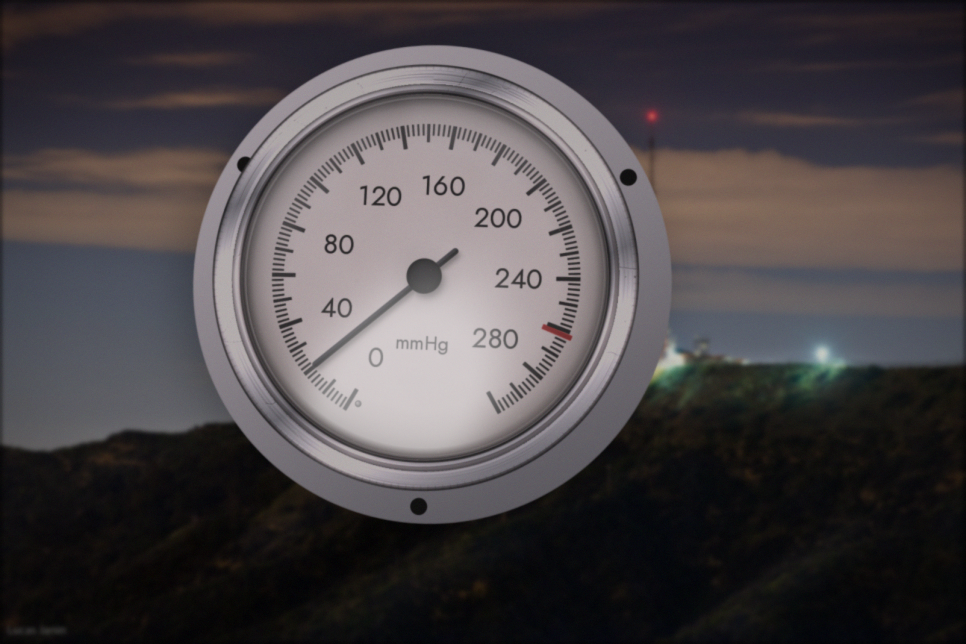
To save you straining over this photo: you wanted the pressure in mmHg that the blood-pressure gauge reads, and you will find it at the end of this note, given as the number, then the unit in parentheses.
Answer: 20 (mmHg)
